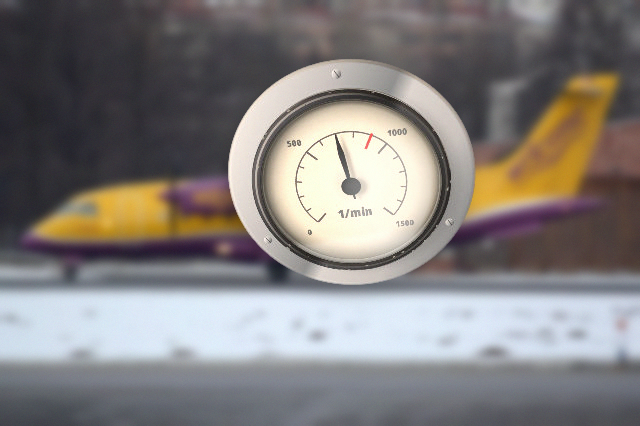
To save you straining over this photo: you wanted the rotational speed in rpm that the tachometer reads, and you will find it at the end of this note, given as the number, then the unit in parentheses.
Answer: 700 (rpm)
